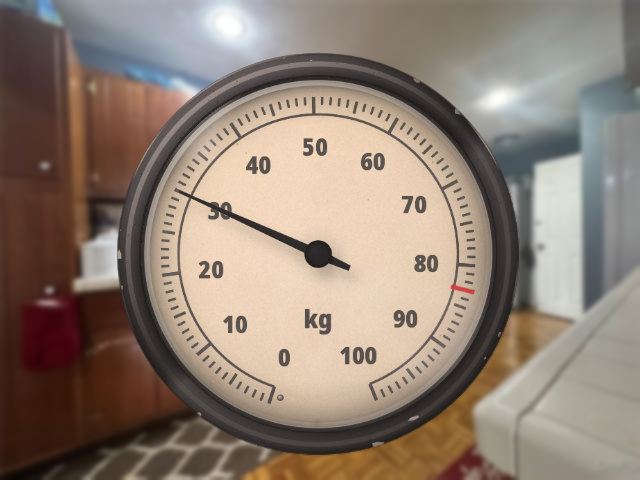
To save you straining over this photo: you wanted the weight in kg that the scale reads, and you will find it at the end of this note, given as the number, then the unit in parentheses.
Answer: 30 (kg)
